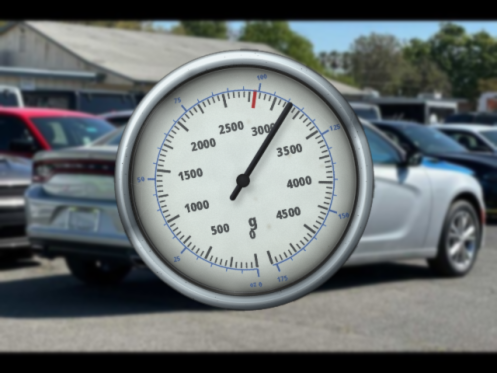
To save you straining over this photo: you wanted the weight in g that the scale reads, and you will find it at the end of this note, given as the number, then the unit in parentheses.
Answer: 3150 (g)
